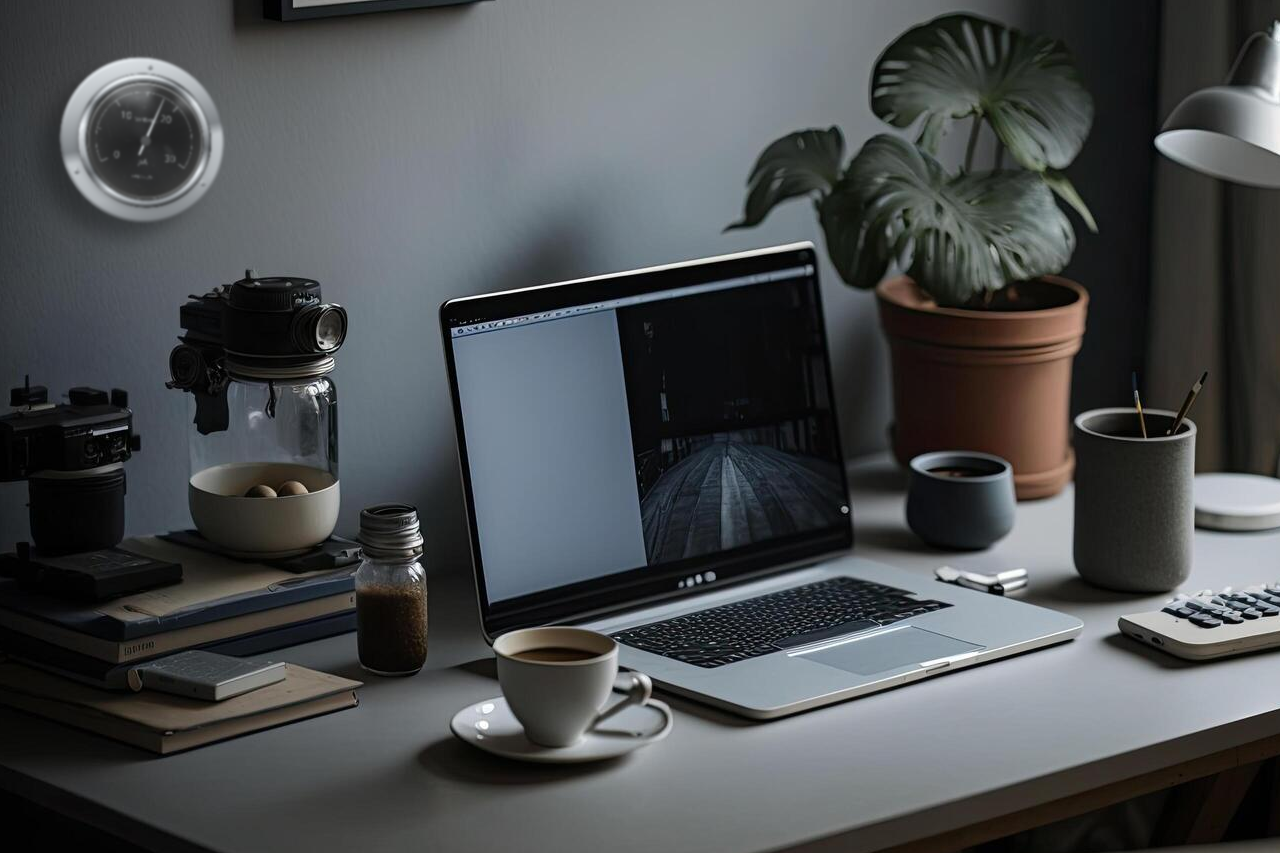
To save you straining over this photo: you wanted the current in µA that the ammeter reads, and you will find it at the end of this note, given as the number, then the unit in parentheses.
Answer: 17.5 (µA)
